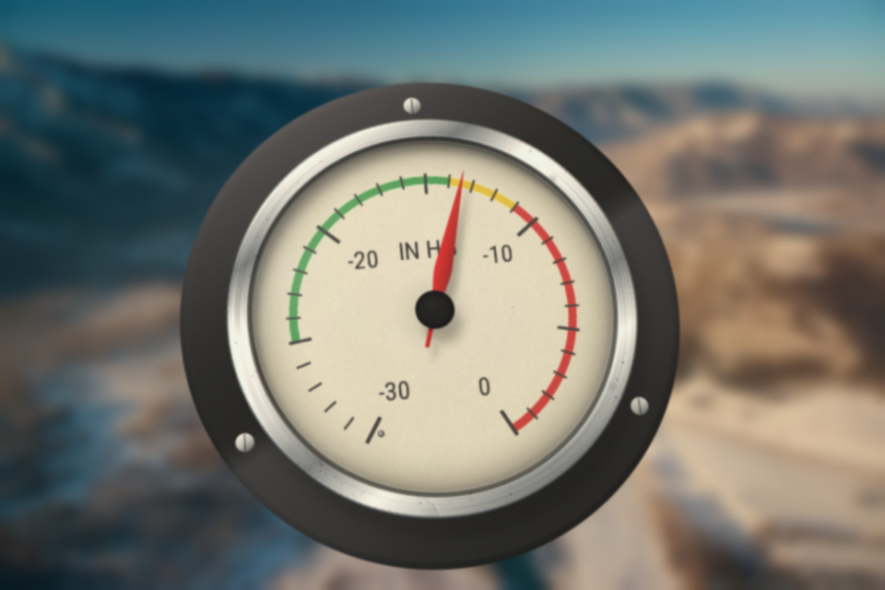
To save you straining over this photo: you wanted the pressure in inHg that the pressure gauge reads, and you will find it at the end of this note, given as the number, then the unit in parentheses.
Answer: -13.5 (inHg)
